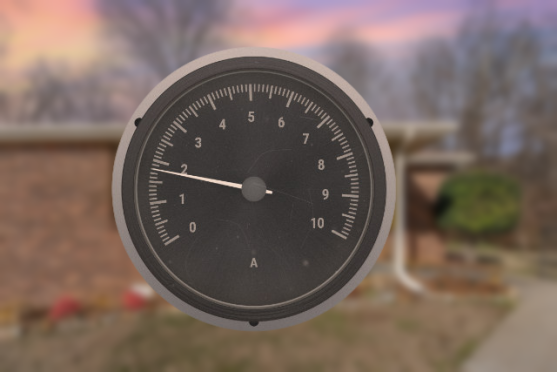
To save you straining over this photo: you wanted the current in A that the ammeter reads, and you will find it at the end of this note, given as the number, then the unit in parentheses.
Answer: 1.8 (A)
